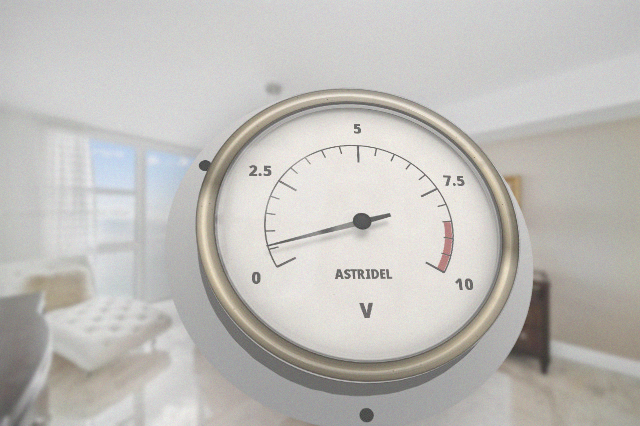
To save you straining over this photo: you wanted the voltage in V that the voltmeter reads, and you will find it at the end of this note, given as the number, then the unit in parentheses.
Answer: 0.5 (V)
